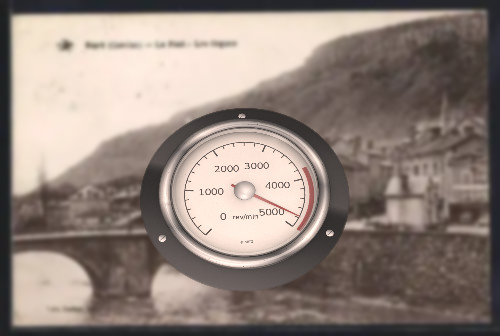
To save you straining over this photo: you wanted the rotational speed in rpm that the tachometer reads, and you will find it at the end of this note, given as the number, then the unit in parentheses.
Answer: 4800 (rpm)
